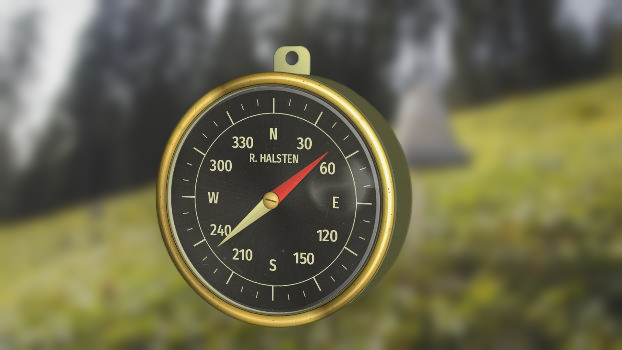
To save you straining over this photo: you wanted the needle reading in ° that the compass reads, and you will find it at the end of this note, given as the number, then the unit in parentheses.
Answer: 50 (°)
